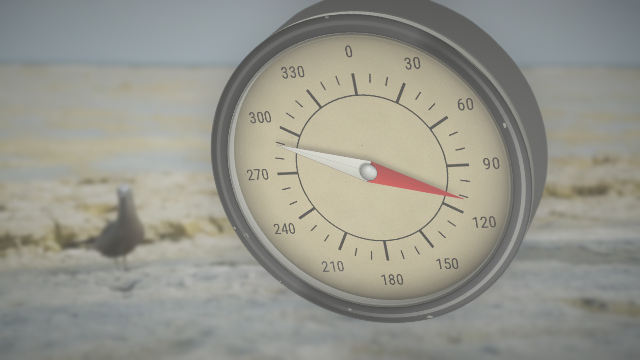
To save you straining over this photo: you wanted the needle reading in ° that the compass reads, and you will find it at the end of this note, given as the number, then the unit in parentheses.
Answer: 110 (°)
